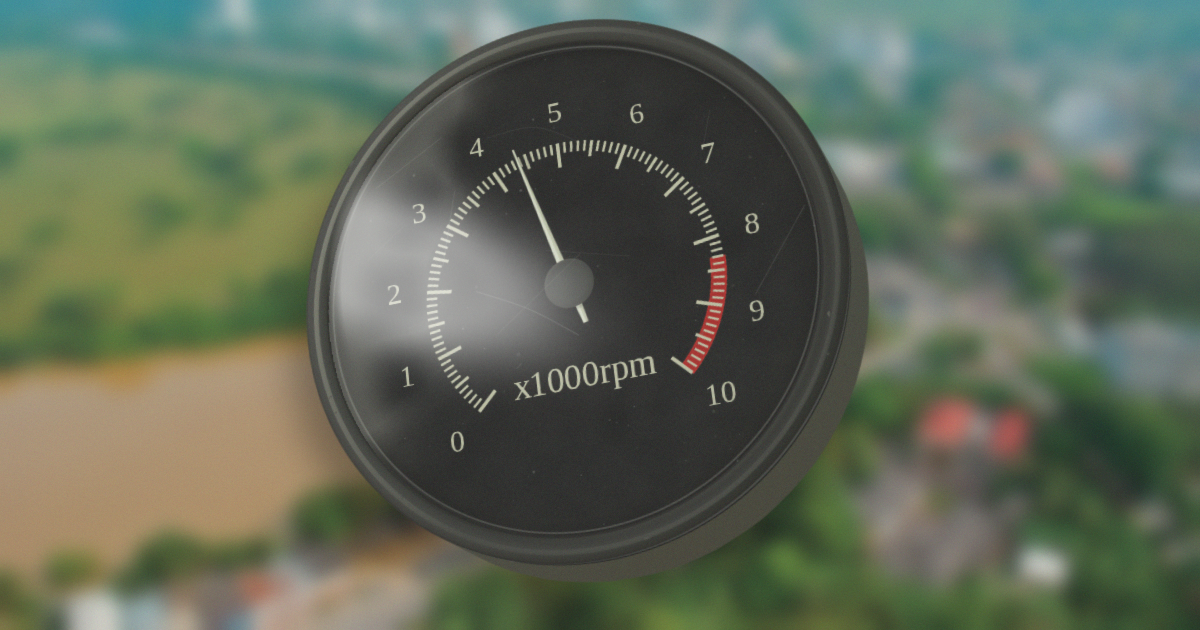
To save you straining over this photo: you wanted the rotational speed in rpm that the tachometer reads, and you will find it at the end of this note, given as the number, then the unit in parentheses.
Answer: 4400 (rpm)
